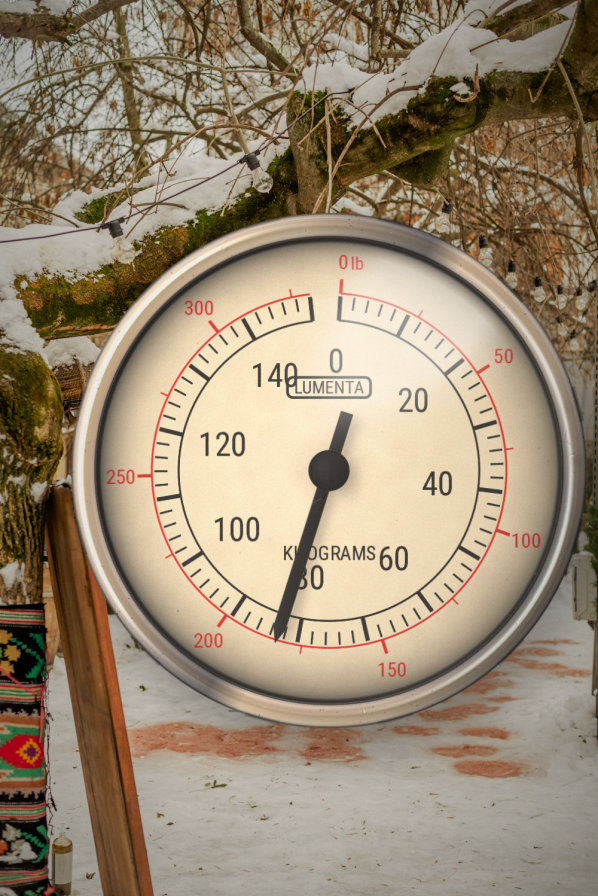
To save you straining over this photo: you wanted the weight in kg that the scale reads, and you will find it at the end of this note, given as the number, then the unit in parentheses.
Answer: 83 (kg)
